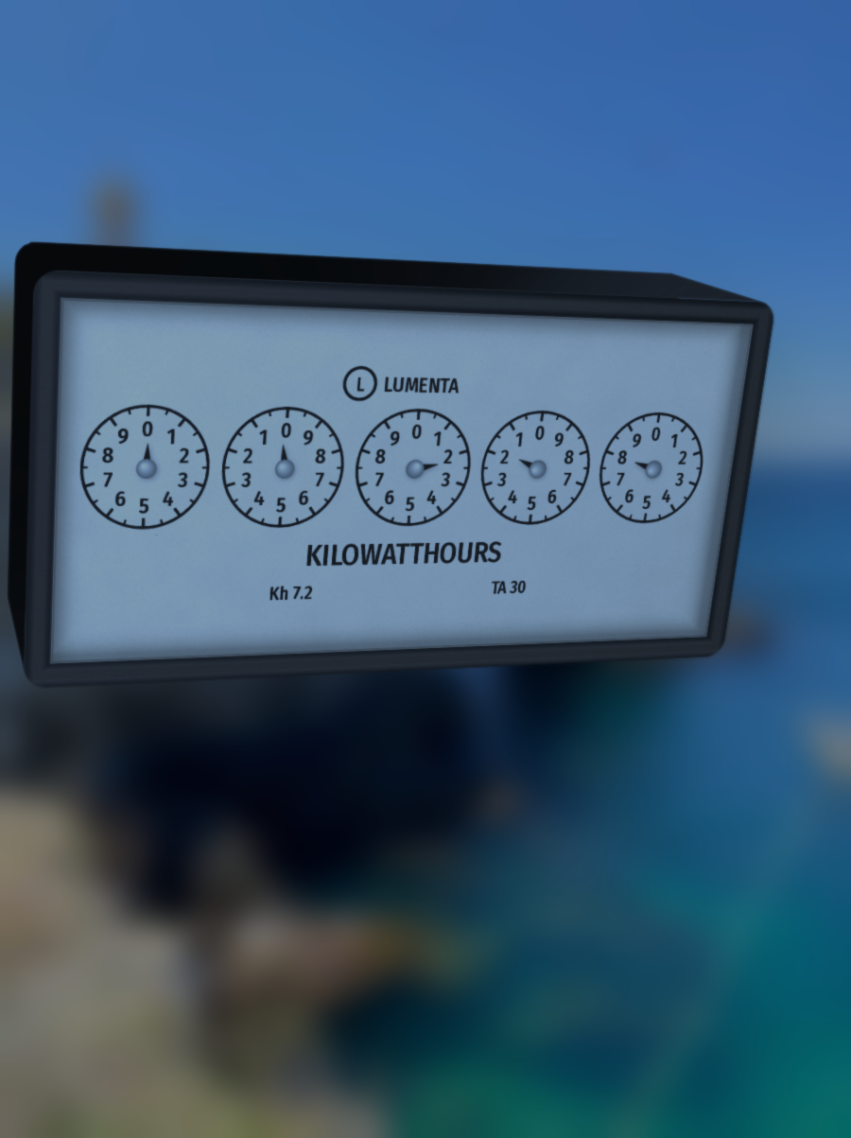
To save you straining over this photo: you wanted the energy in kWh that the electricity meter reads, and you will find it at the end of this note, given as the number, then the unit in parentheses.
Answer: 218 (kWh)
